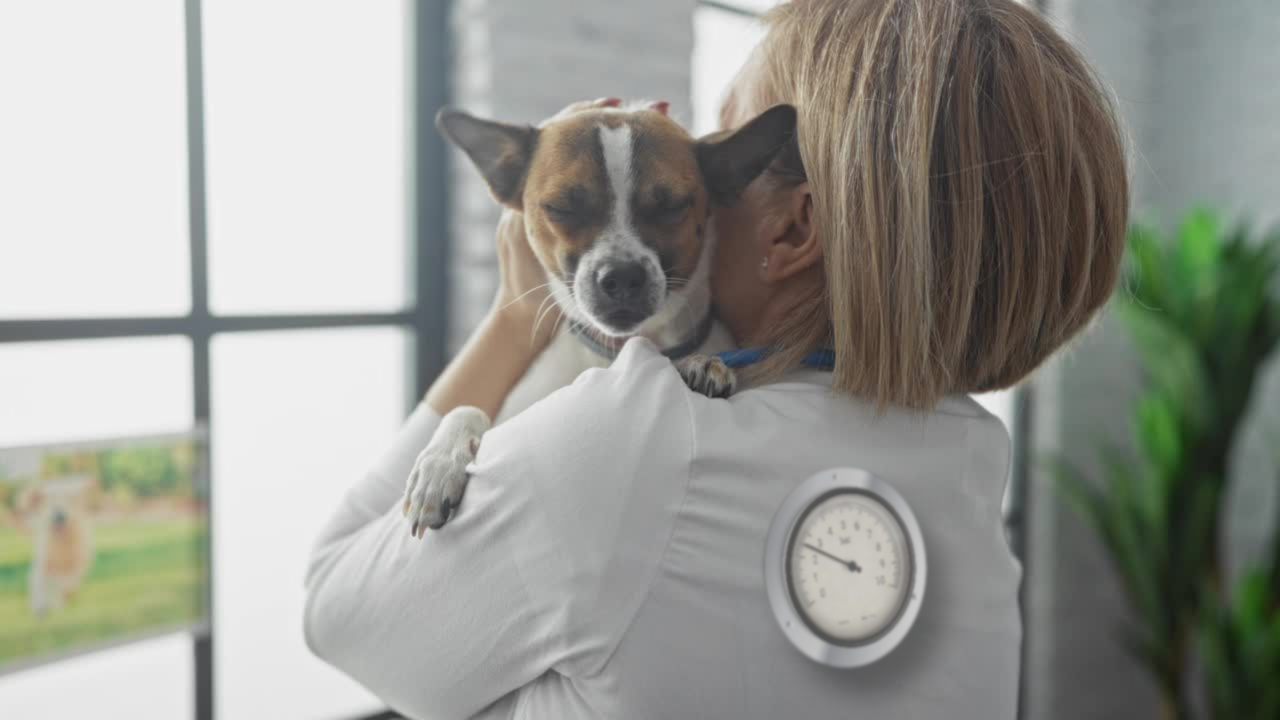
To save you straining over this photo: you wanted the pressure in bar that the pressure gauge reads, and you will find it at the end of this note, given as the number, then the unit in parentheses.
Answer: 2.5 (bar)
